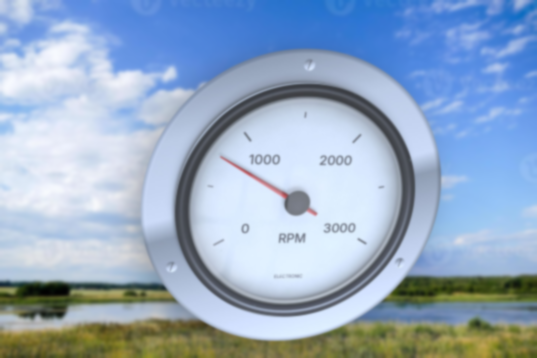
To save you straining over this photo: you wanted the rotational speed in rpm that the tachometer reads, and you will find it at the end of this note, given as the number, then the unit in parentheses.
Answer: 750 (rpm)
